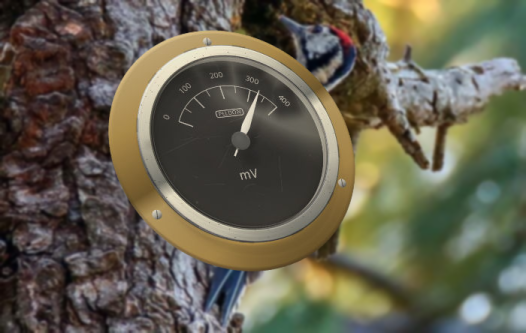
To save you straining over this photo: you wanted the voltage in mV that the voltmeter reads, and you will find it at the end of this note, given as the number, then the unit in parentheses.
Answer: 325 (mV)
